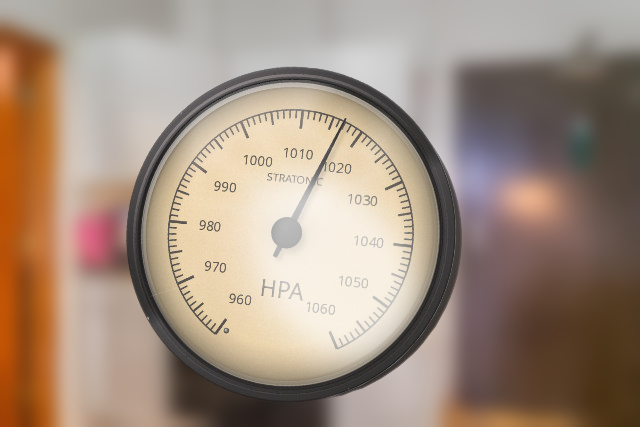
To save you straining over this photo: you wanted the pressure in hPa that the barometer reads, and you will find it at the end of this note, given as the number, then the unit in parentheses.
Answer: 1017 (hPa)
